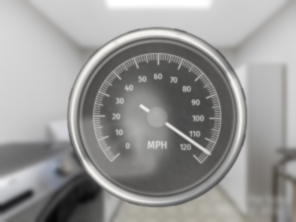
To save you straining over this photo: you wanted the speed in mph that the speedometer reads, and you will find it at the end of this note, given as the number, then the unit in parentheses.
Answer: 115 (mph)
